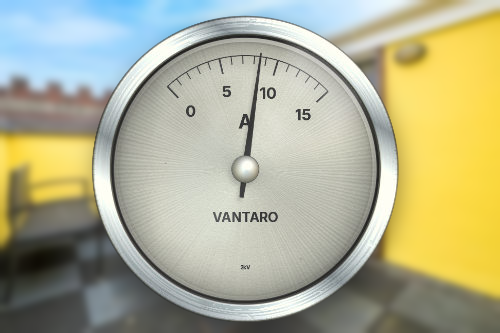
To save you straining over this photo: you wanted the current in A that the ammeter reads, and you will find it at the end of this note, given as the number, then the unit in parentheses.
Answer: 8.5 (A)
